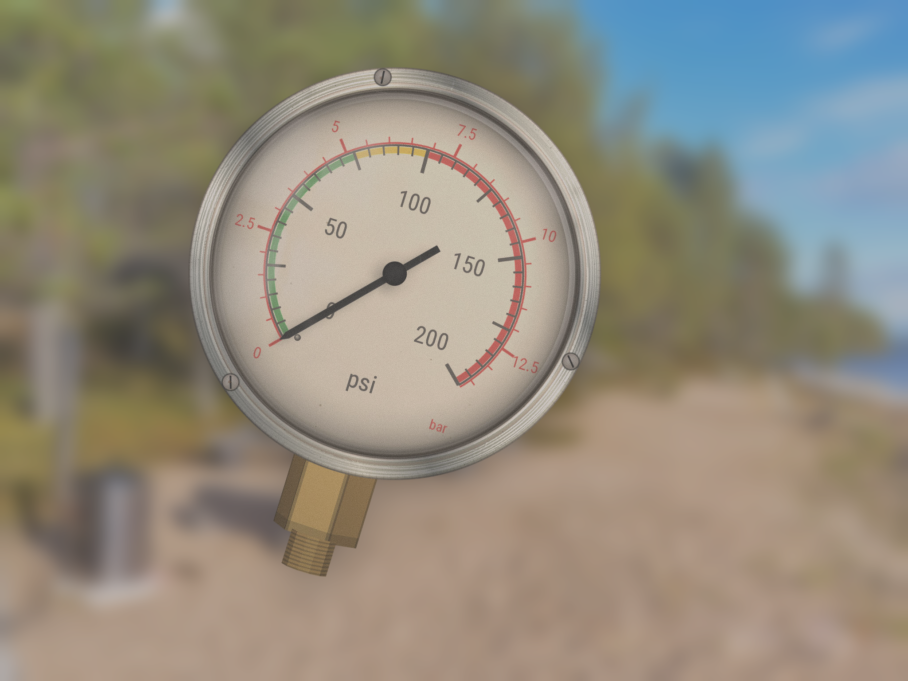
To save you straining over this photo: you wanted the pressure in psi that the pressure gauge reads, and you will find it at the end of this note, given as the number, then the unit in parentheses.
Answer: 0 (psi)
